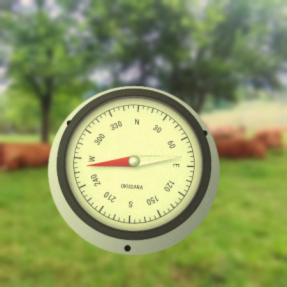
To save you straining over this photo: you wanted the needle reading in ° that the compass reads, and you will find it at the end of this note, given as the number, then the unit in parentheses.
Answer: 260 (°)
